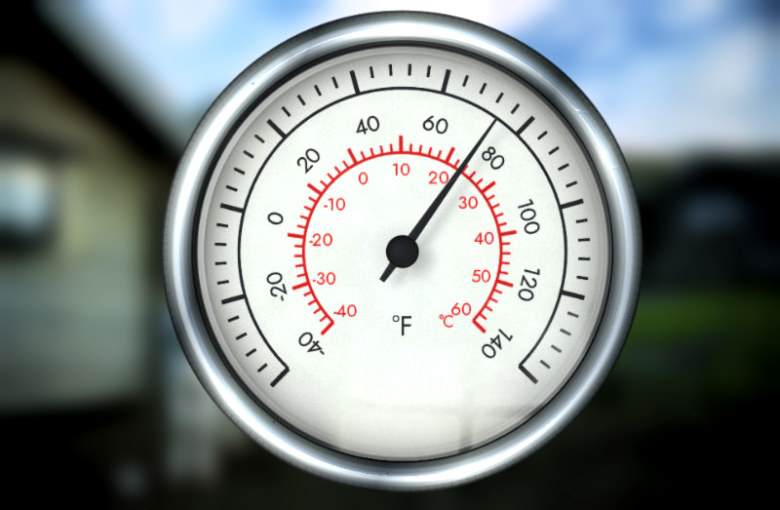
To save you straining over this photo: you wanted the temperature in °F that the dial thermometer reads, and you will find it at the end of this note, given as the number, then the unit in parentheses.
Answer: 74 (°F)
